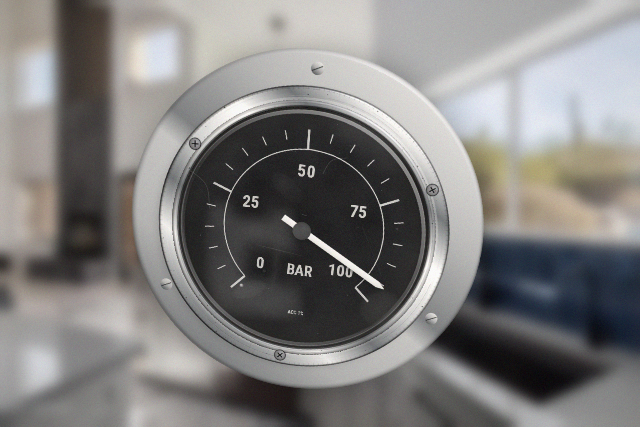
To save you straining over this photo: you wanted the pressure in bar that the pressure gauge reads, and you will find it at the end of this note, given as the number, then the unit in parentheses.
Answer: 95 (bar)
